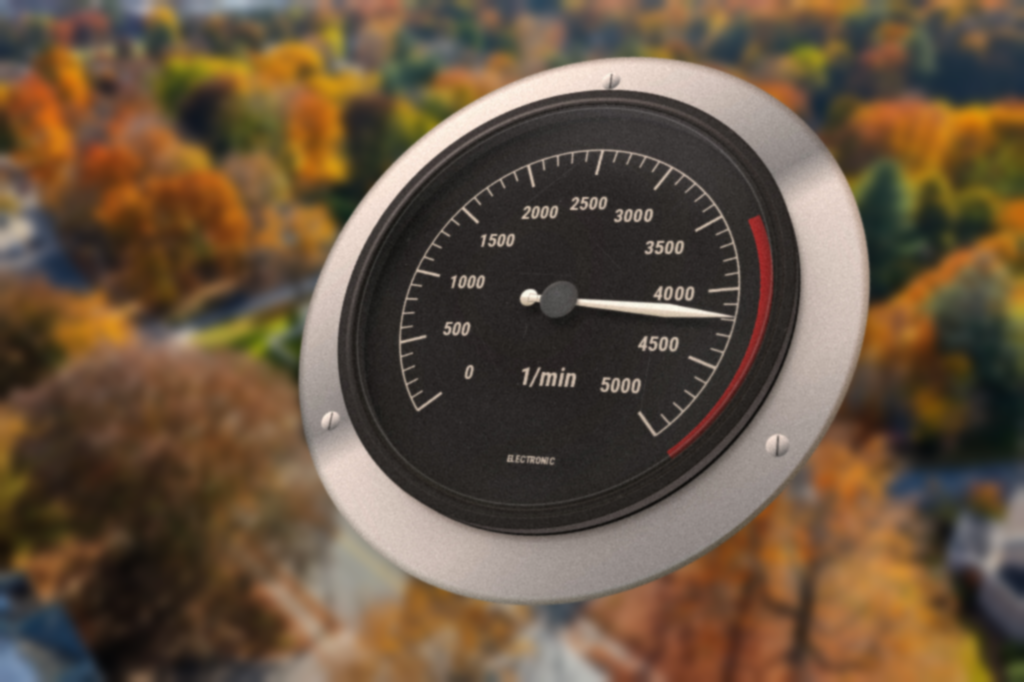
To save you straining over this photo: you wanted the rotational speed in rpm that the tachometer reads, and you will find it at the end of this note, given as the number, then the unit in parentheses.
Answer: 4200 (rpm)
